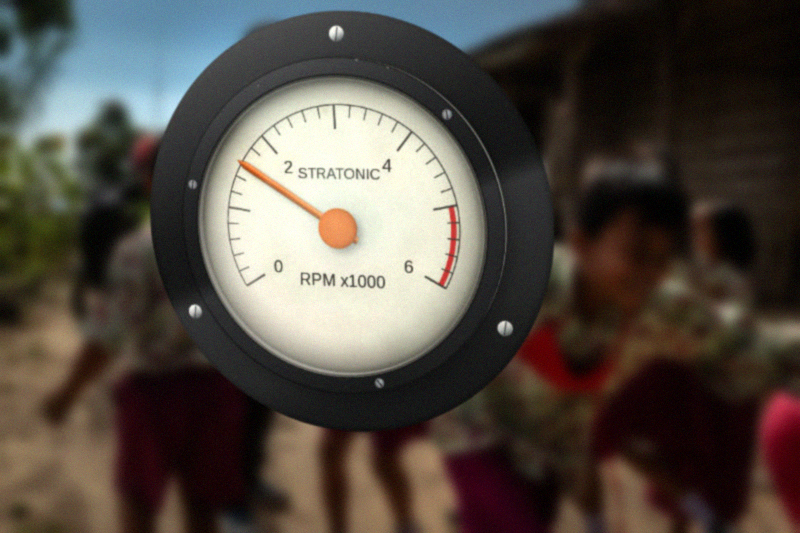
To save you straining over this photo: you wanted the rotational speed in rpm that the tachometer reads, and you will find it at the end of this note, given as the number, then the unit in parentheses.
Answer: 1600 (rpm)
